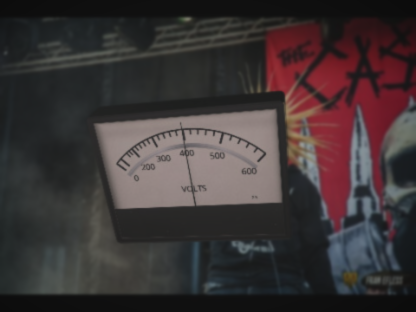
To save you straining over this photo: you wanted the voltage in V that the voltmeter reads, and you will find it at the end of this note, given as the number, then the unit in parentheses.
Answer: 400 (V)
